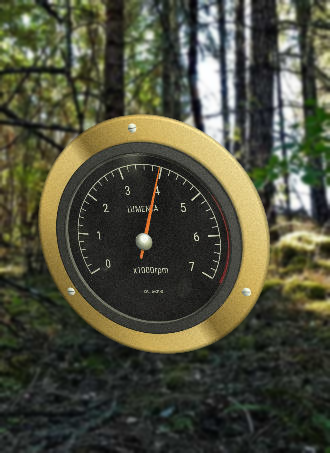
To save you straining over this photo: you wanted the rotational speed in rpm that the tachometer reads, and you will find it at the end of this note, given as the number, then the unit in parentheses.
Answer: 4000 (rpm)
